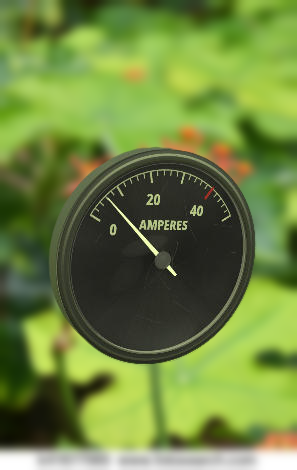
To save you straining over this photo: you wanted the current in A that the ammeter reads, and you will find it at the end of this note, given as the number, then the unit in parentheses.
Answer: 6 (A)
